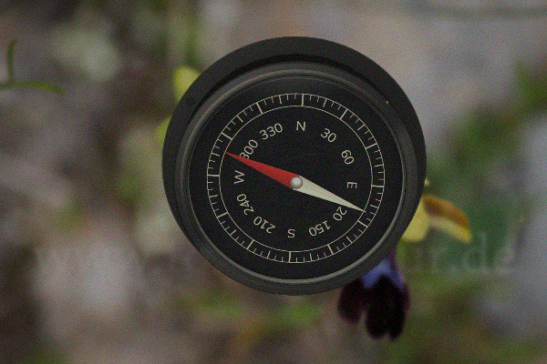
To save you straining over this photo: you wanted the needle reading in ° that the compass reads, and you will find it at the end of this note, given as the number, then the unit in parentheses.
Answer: 290 (°)
